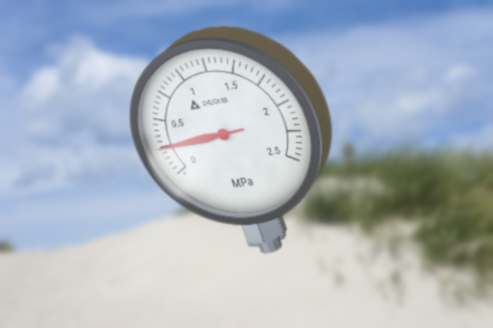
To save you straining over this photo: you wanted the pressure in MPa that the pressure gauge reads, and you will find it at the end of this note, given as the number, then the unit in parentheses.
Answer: 0.25 (MPa)
